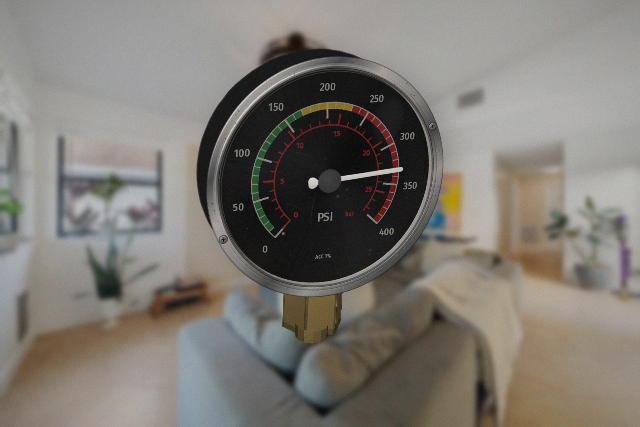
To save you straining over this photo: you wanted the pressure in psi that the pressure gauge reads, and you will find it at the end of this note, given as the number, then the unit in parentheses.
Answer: 330 (psi)
